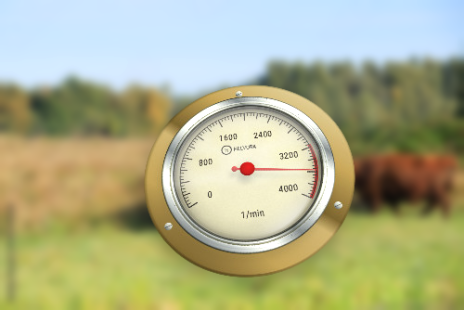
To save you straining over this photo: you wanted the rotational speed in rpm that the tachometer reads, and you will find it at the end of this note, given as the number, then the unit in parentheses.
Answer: 3600 (rpm)
